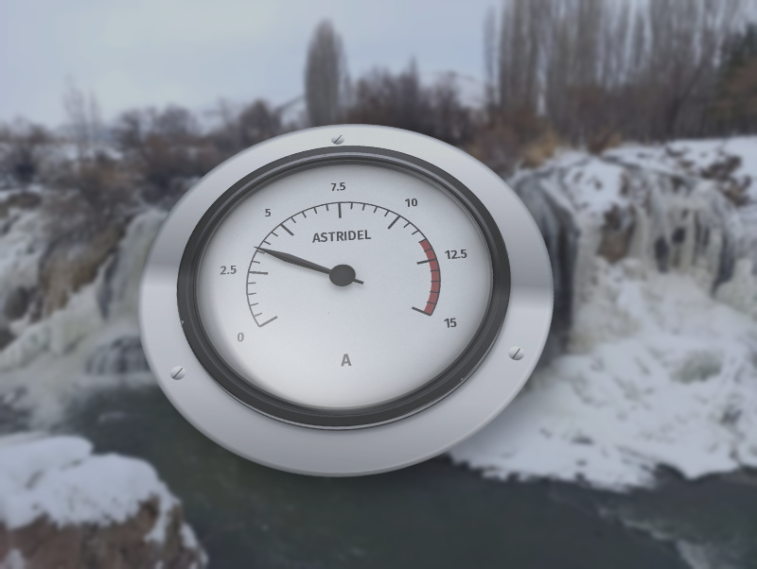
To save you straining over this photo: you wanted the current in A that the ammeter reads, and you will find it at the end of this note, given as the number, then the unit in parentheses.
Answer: 3.5 (A)
